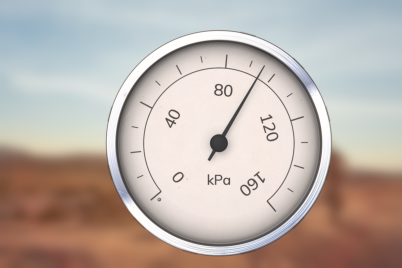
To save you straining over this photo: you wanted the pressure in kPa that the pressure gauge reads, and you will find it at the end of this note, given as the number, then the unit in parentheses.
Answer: 95 (kPa)
